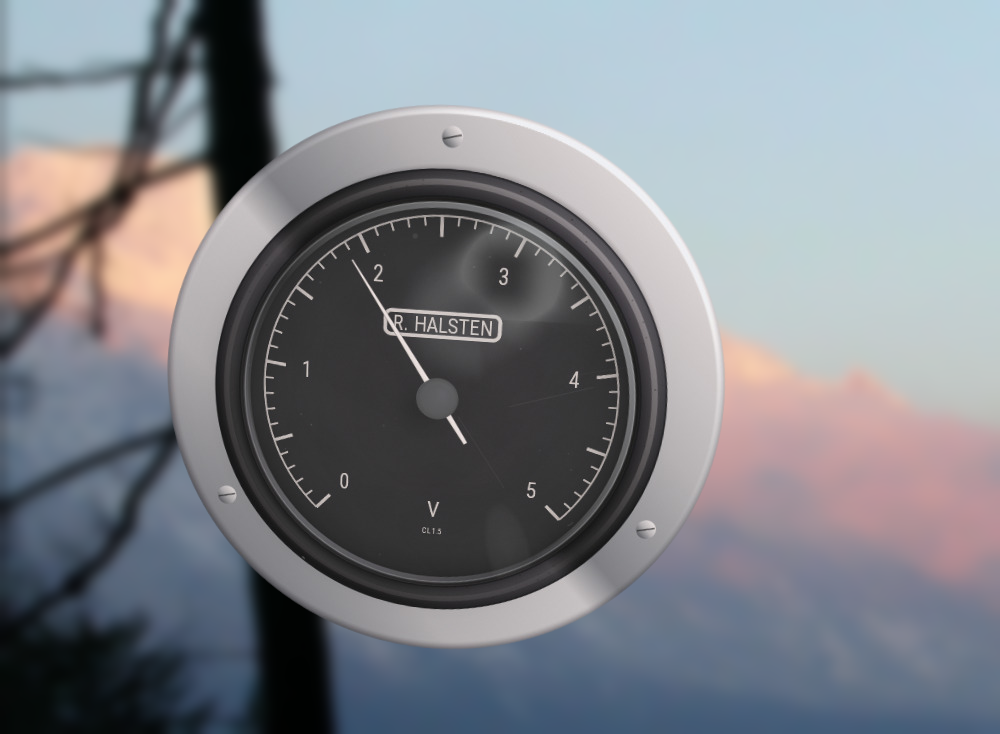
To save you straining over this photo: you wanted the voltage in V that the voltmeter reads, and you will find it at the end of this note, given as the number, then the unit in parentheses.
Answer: 1.9 (V)
